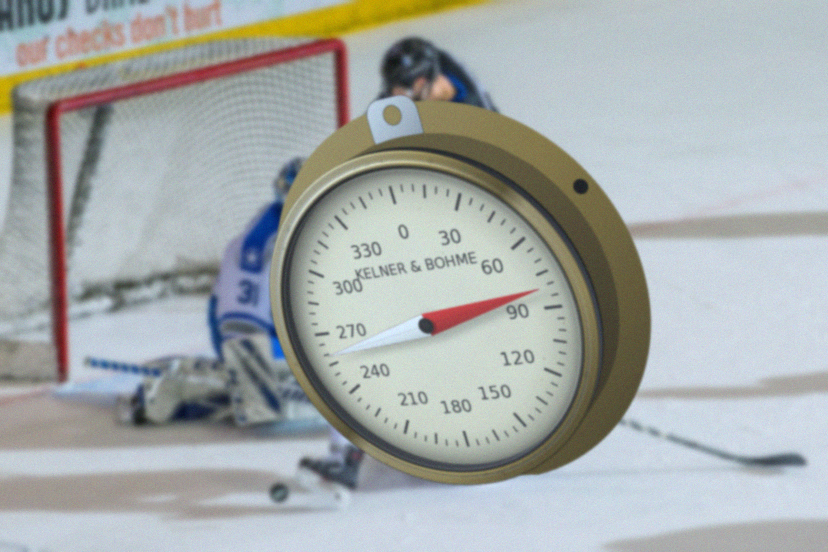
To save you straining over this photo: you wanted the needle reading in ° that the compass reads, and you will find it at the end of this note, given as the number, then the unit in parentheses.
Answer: 80 (°)
